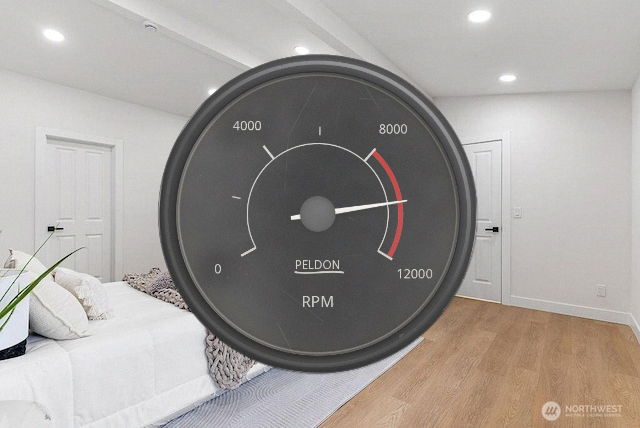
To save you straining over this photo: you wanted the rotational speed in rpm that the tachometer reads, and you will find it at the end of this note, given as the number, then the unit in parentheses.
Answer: 10000 (rpm)
